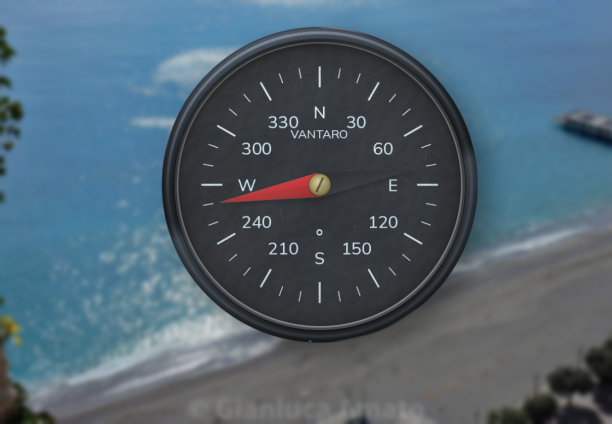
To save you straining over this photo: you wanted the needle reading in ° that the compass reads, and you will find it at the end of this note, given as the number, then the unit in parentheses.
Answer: 260 (°)
